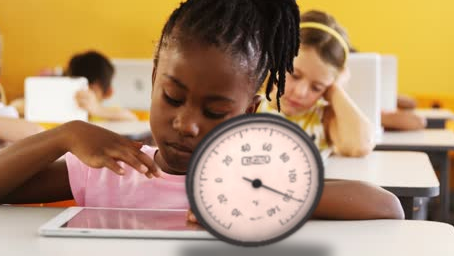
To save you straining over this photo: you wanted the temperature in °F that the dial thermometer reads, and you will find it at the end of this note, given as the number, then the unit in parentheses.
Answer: 120 (°F)
